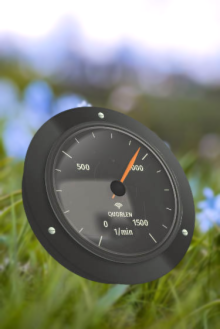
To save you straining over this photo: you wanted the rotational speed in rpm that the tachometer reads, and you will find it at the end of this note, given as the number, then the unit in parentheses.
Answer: 950 (rpm)
